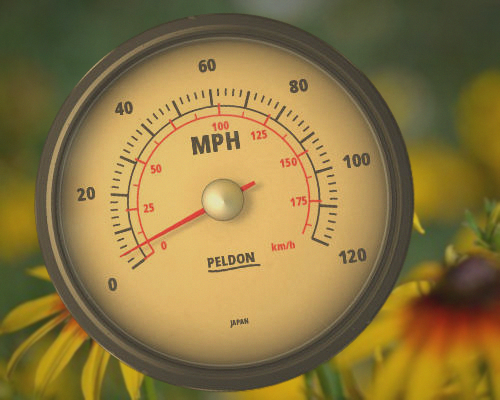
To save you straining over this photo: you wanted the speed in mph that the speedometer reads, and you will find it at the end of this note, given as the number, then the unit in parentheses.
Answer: 4 (mph)
